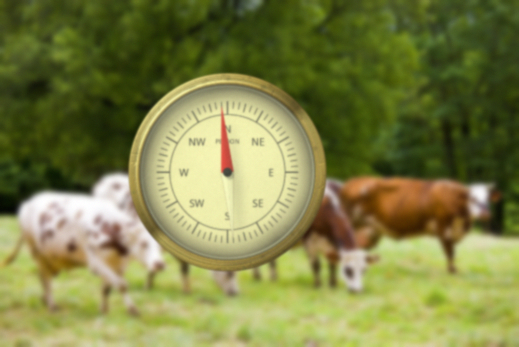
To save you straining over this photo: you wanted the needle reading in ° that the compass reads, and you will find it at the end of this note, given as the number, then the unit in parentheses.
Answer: 355 (°)
